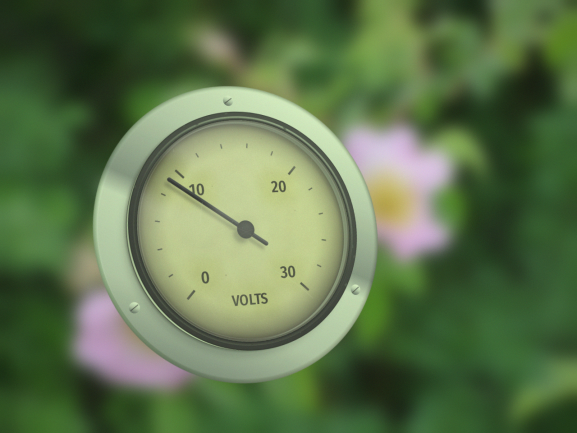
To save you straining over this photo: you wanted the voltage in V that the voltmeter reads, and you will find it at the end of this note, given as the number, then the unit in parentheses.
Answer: 9 (V)
